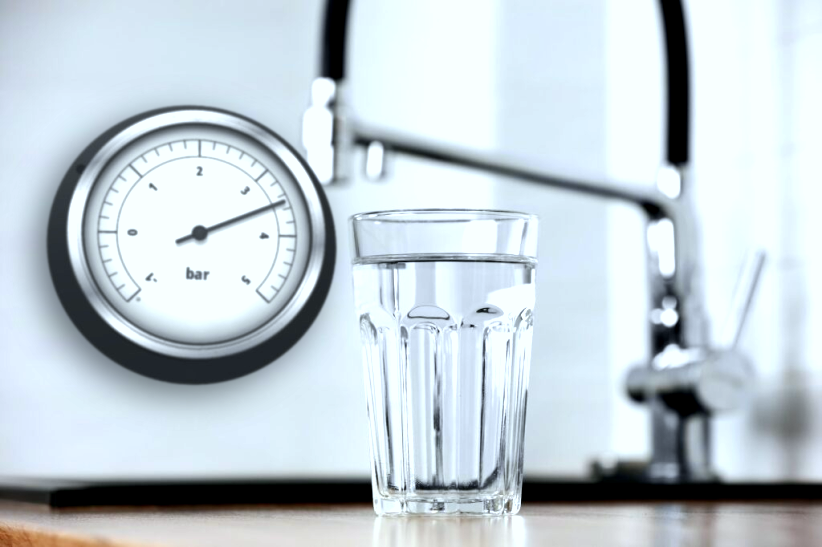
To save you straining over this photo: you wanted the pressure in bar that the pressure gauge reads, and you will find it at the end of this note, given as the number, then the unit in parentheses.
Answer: 3.5 (bar)
